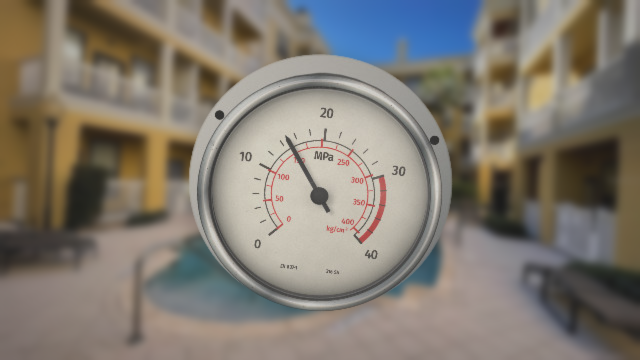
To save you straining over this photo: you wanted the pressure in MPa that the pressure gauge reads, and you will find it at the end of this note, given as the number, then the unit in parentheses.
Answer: 15 (MPa)
